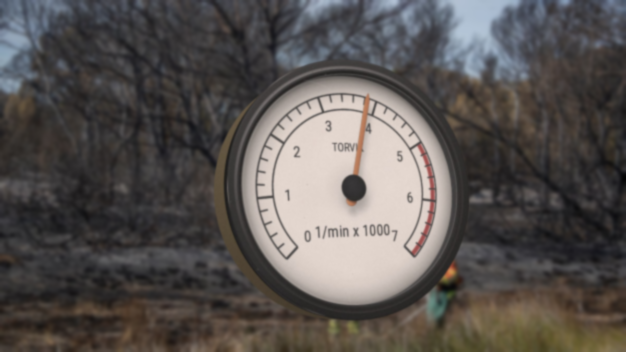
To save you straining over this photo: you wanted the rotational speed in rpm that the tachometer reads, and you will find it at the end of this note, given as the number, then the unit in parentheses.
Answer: 3800 (rpm)
